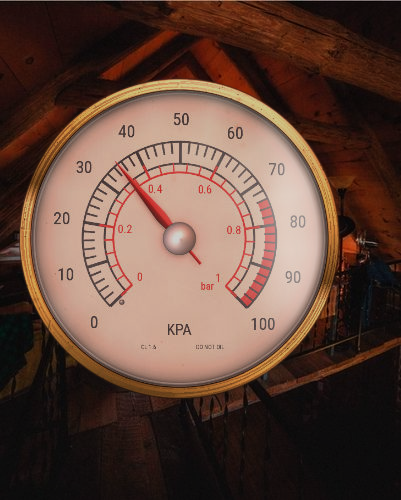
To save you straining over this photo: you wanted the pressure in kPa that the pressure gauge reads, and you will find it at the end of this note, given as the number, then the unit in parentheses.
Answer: 35 (kPa)
